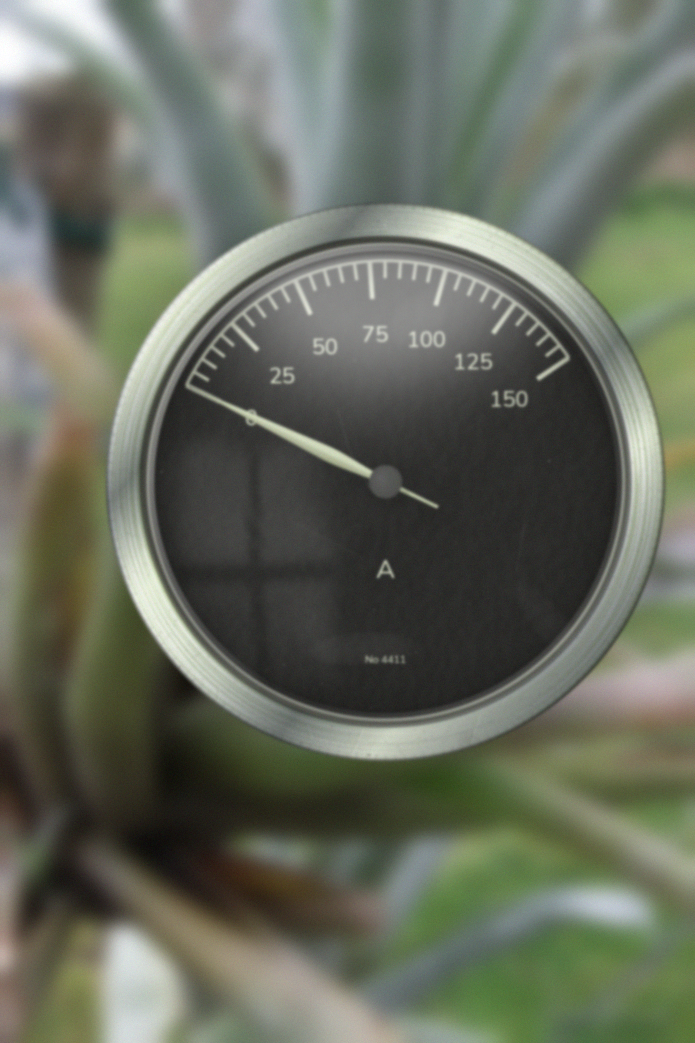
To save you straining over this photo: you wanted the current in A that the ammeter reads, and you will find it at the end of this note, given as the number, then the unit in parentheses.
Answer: 0 (A)
